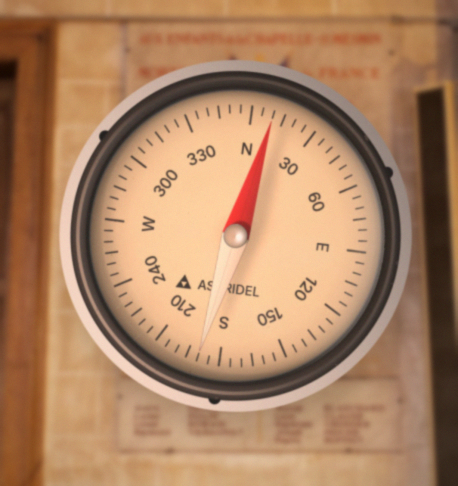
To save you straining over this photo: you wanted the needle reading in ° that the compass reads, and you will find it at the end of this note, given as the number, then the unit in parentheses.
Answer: 10 (°)
